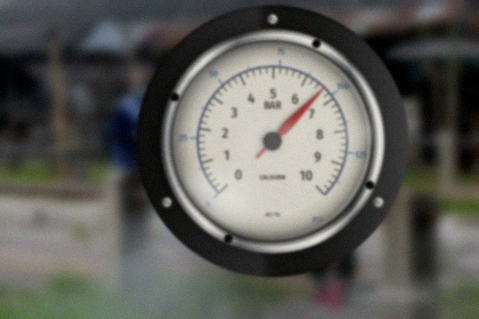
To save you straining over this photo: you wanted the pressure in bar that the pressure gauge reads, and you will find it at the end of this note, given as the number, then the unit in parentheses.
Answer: 6.6 (bar)
